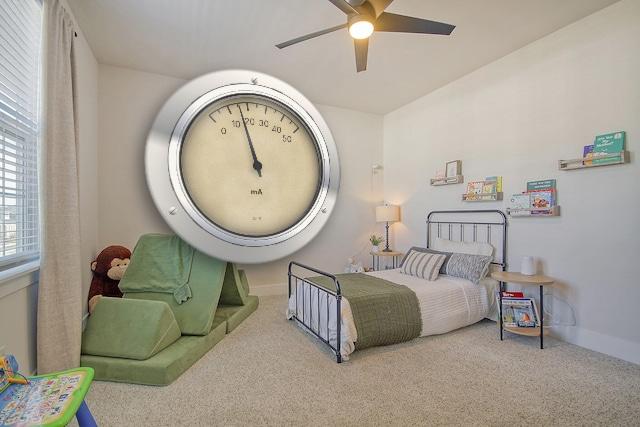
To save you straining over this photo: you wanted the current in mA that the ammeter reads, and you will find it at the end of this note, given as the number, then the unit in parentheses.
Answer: 15 (mA)
